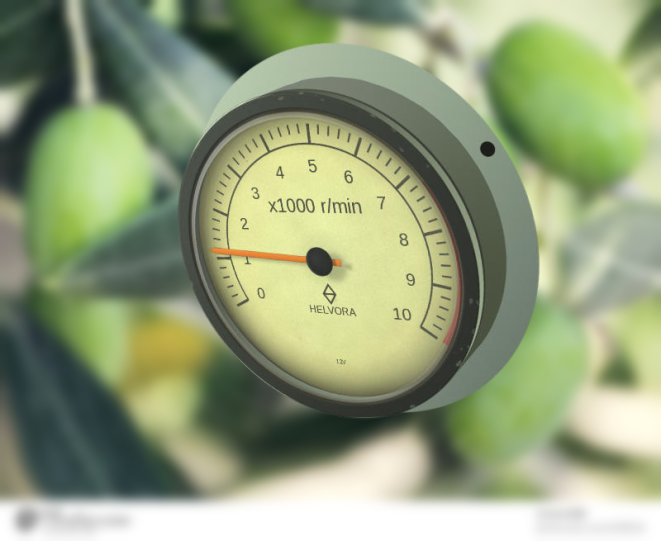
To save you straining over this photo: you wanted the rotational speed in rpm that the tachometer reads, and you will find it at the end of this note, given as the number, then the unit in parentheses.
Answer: 1200 (rpm)
